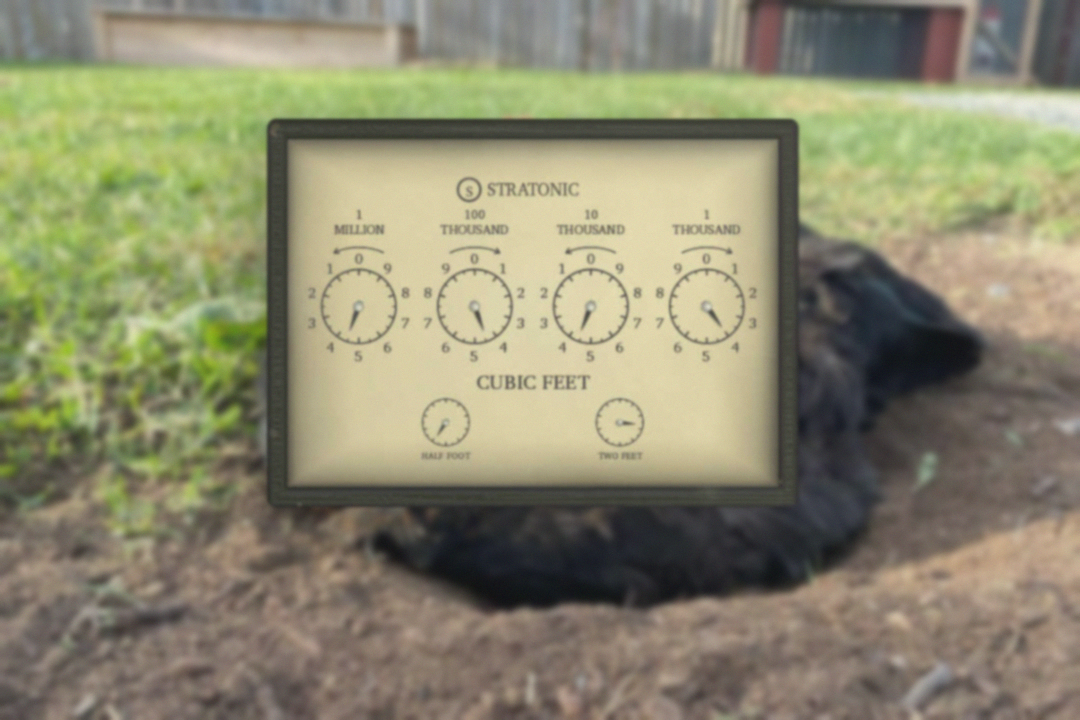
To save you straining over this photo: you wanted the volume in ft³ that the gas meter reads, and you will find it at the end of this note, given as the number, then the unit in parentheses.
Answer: 444400 (ft³)
